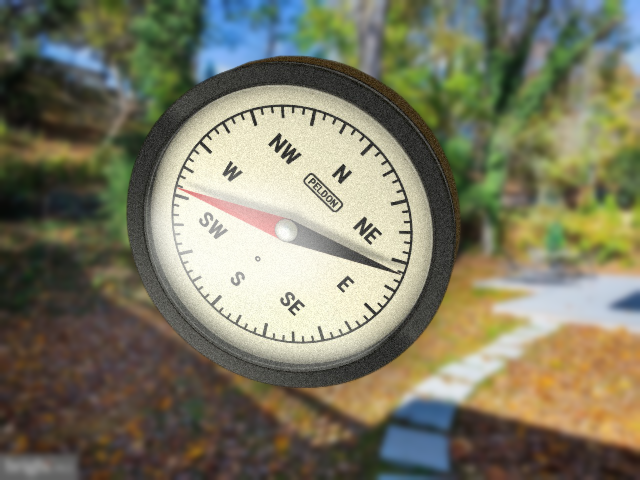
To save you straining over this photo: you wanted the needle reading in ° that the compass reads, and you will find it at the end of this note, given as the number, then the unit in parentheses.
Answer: 245 (°)
